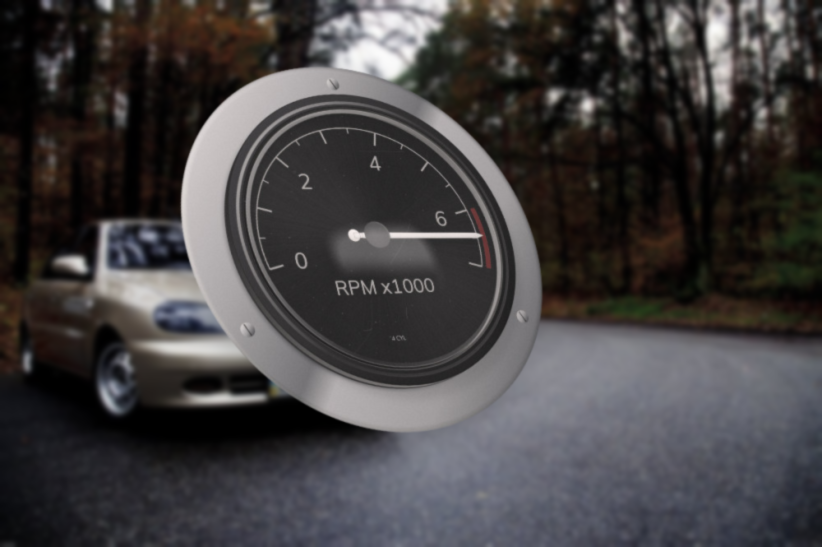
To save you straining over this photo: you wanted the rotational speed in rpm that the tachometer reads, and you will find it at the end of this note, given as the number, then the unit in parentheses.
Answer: 6500 (rpm)
